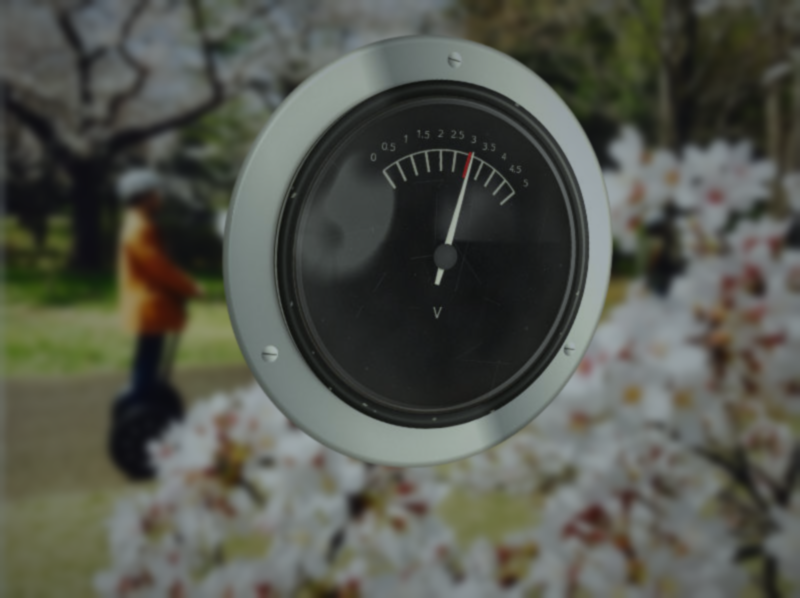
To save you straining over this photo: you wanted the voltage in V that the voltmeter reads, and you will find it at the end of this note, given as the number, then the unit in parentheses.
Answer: 3 (V)
